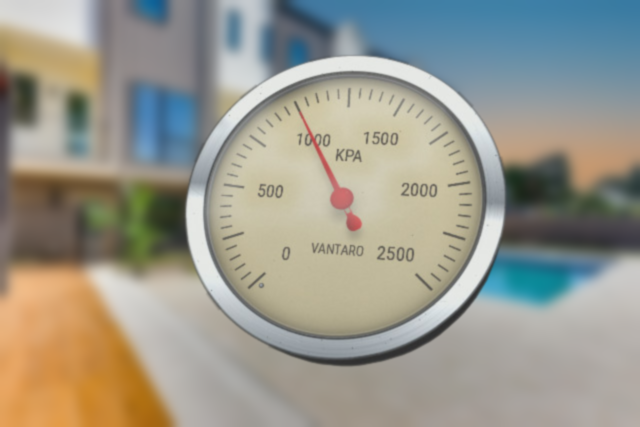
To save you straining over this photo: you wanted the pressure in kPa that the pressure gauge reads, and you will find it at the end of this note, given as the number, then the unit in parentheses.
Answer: 1000 (kPa)
